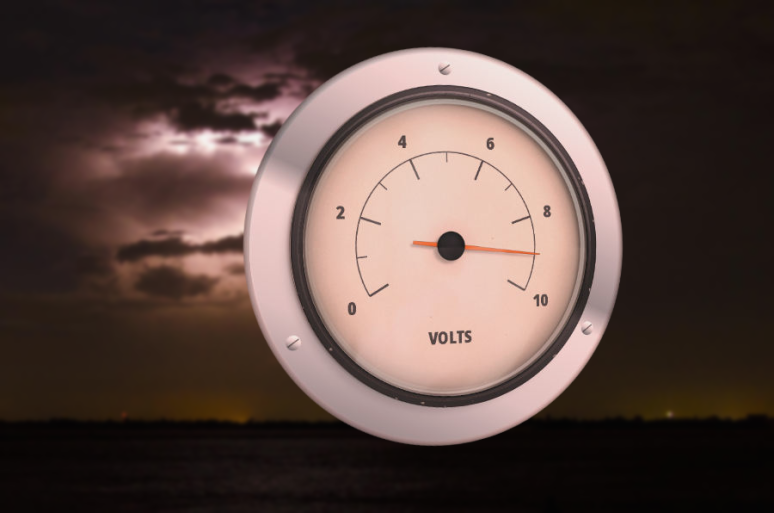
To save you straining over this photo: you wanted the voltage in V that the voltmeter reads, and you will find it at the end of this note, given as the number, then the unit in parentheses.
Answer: 9 (V)
